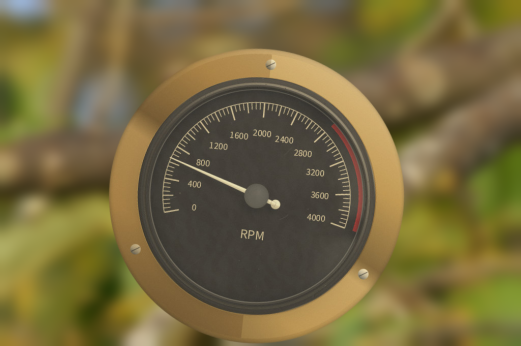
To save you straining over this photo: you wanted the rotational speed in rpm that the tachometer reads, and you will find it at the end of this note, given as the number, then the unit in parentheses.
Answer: 650 (rpm)
